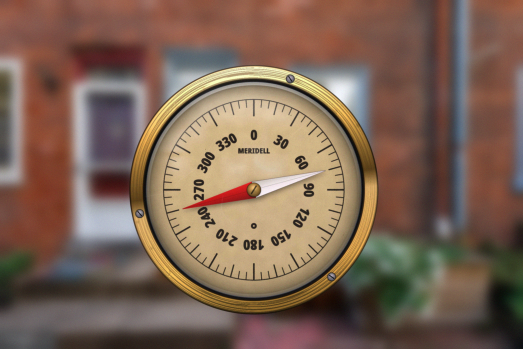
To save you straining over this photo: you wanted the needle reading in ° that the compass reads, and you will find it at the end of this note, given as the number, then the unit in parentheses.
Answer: 255 (°)
